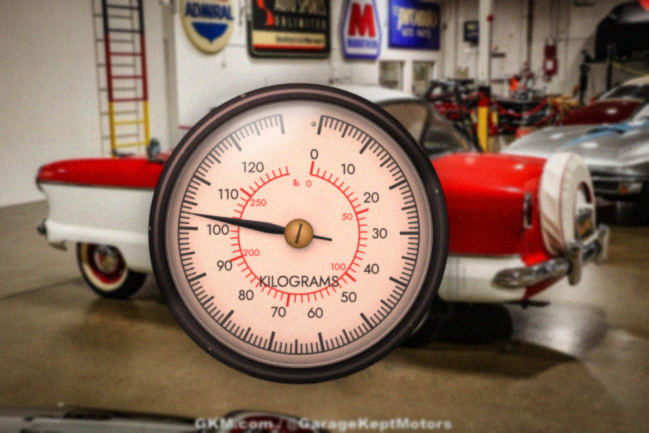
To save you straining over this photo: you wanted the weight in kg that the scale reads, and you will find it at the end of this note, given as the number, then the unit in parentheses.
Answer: 103 (kg)
